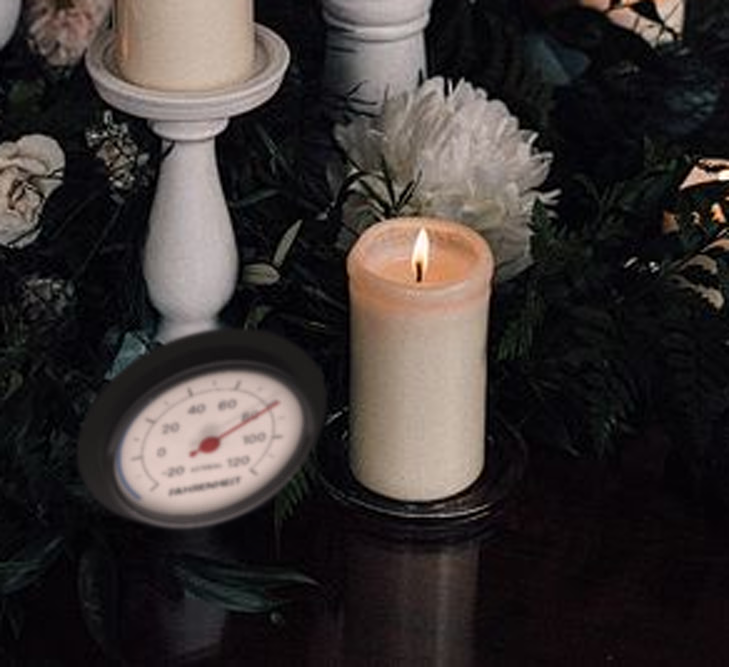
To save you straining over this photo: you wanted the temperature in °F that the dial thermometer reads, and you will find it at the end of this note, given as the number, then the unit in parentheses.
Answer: 80 (°F)
